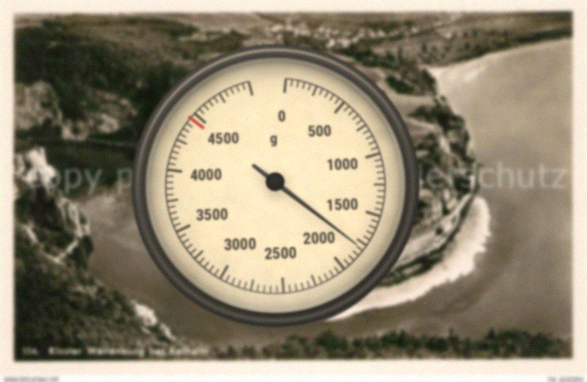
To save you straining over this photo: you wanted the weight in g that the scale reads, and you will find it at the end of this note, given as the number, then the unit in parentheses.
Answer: 1800 (g)
